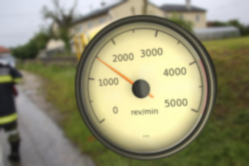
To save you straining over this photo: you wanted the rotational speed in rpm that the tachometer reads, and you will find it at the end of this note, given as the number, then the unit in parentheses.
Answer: 1500 (rpm)
